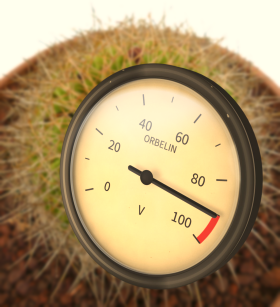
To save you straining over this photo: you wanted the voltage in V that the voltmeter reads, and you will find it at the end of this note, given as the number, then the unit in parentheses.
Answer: 90 (V)
